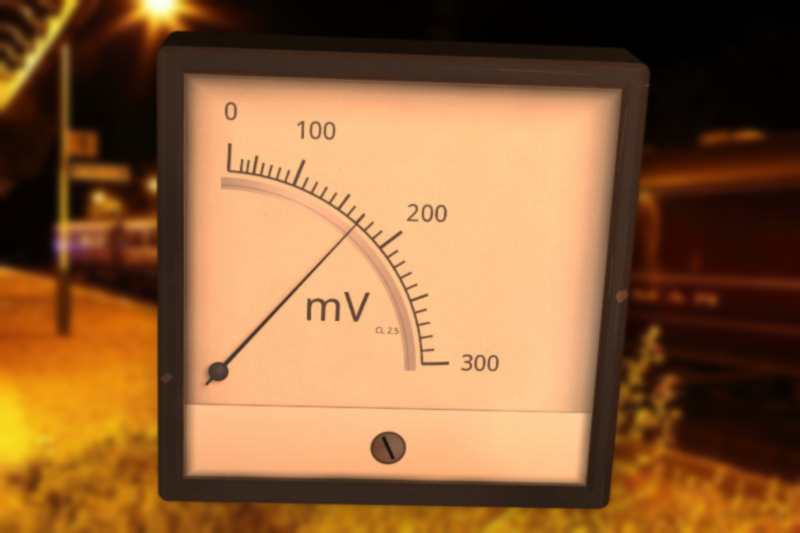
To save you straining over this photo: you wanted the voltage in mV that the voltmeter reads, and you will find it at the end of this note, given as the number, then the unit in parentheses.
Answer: 170 (mV)
